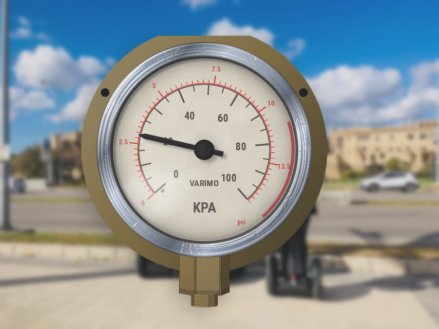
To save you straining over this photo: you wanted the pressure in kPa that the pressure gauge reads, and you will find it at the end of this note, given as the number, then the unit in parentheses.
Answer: 20 (kPa)
